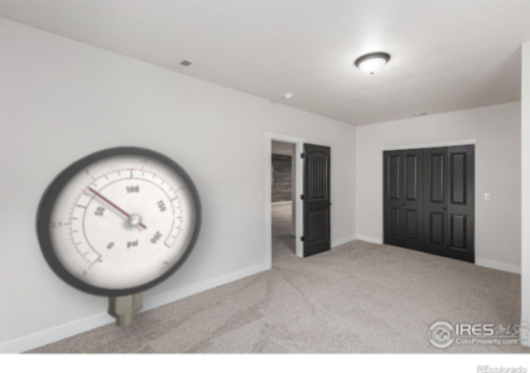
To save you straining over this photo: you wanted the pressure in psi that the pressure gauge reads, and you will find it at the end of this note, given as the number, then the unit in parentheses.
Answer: 65 (psi)
